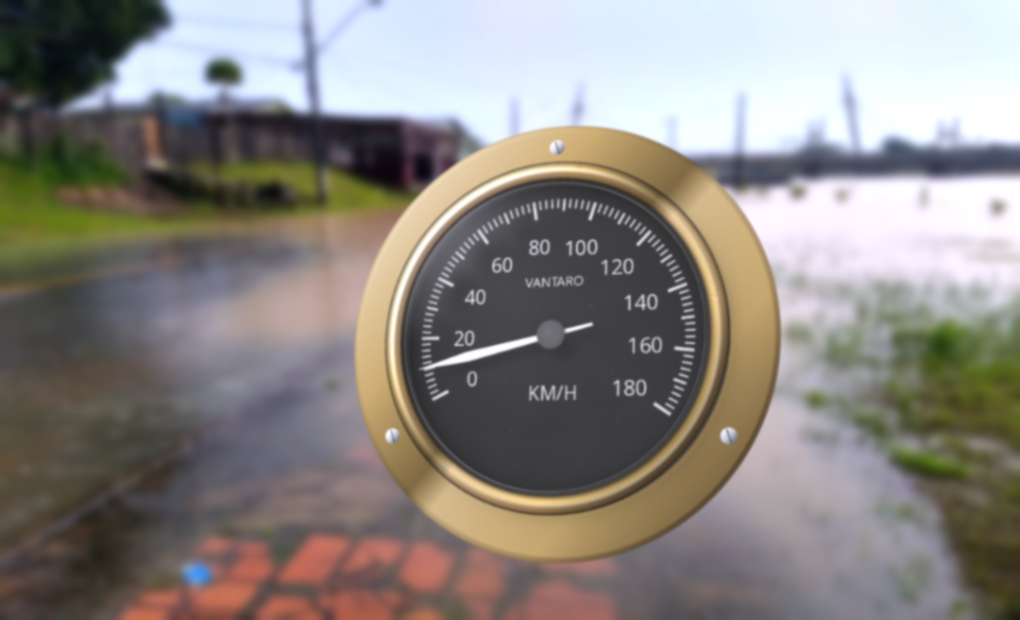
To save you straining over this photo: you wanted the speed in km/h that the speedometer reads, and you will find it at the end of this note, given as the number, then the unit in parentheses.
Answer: 10 (km/h)
